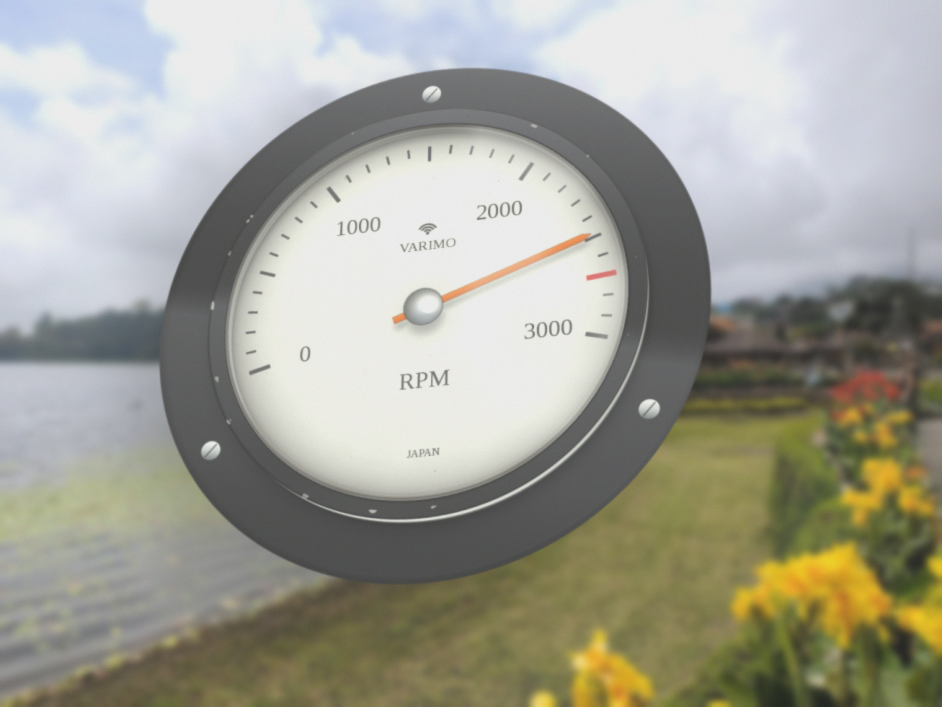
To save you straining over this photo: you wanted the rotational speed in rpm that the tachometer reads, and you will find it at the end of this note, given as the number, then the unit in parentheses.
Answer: 2500 (rpm)
